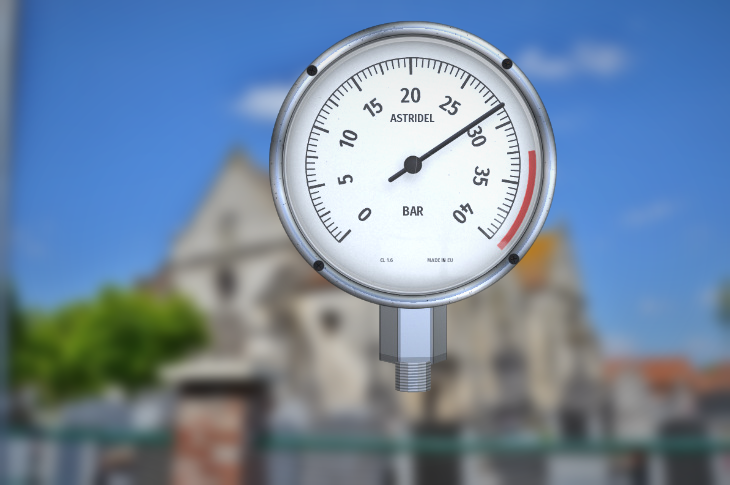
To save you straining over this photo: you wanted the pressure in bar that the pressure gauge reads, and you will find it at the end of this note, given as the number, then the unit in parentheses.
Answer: 28.5 (bar)
